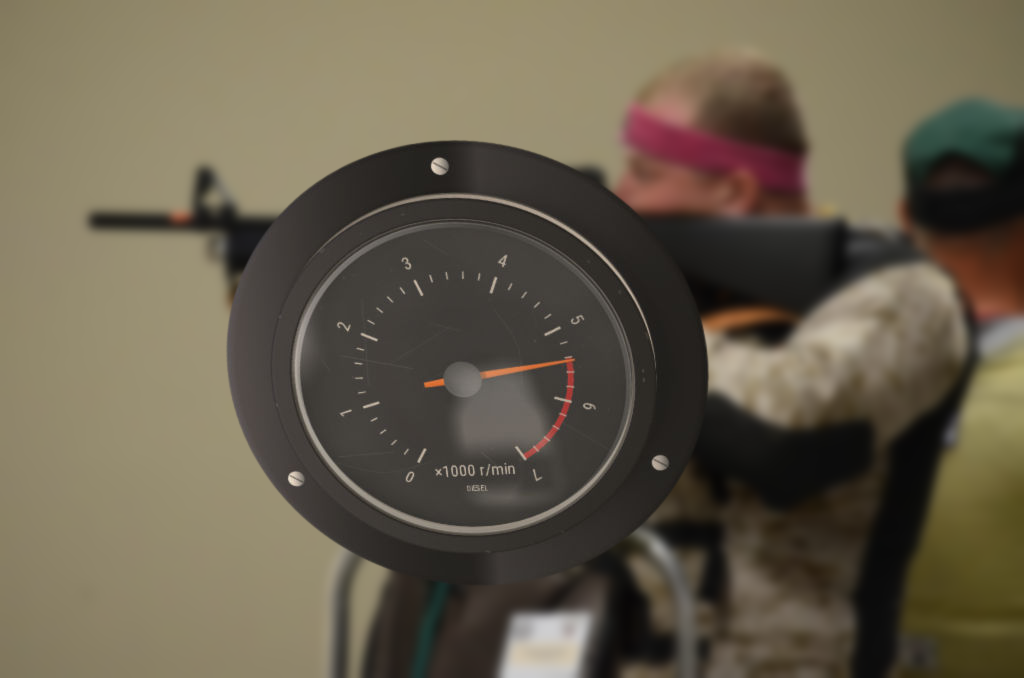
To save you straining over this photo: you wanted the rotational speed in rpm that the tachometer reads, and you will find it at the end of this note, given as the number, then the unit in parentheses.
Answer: 5400 (rpm)
